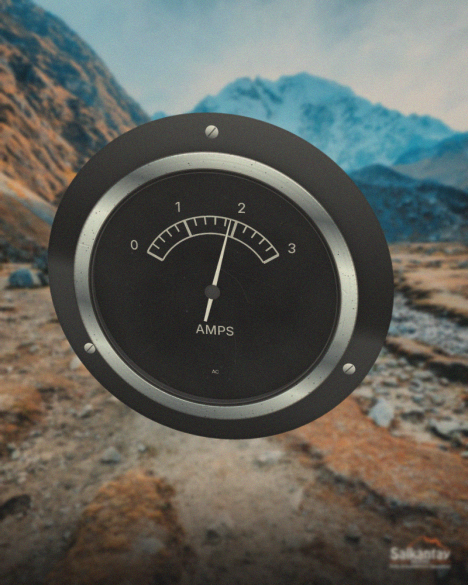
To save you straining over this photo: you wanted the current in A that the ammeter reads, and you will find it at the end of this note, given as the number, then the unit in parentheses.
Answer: 1.9 (A)
